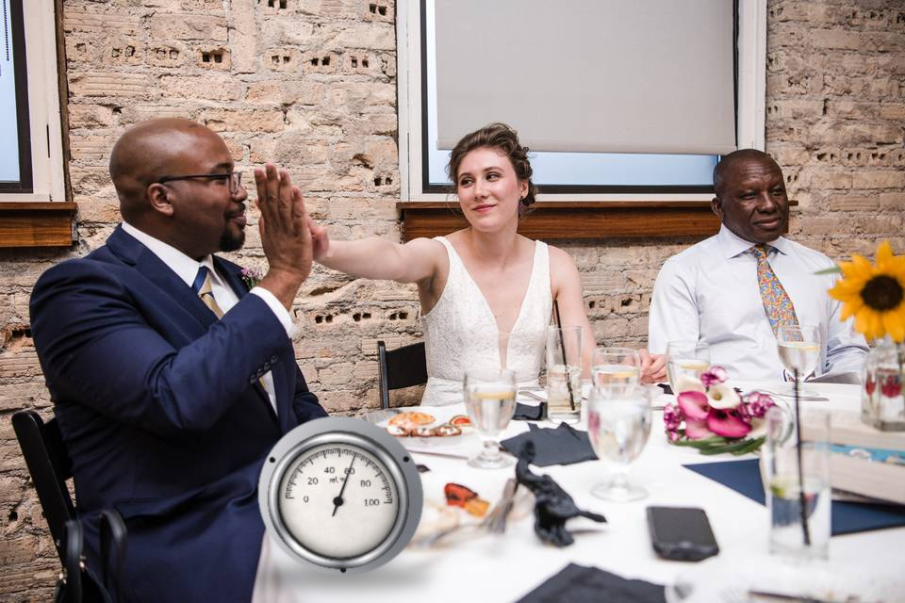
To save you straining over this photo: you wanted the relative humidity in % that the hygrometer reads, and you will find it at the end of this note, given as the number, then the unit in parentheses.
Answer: 60 (%)
